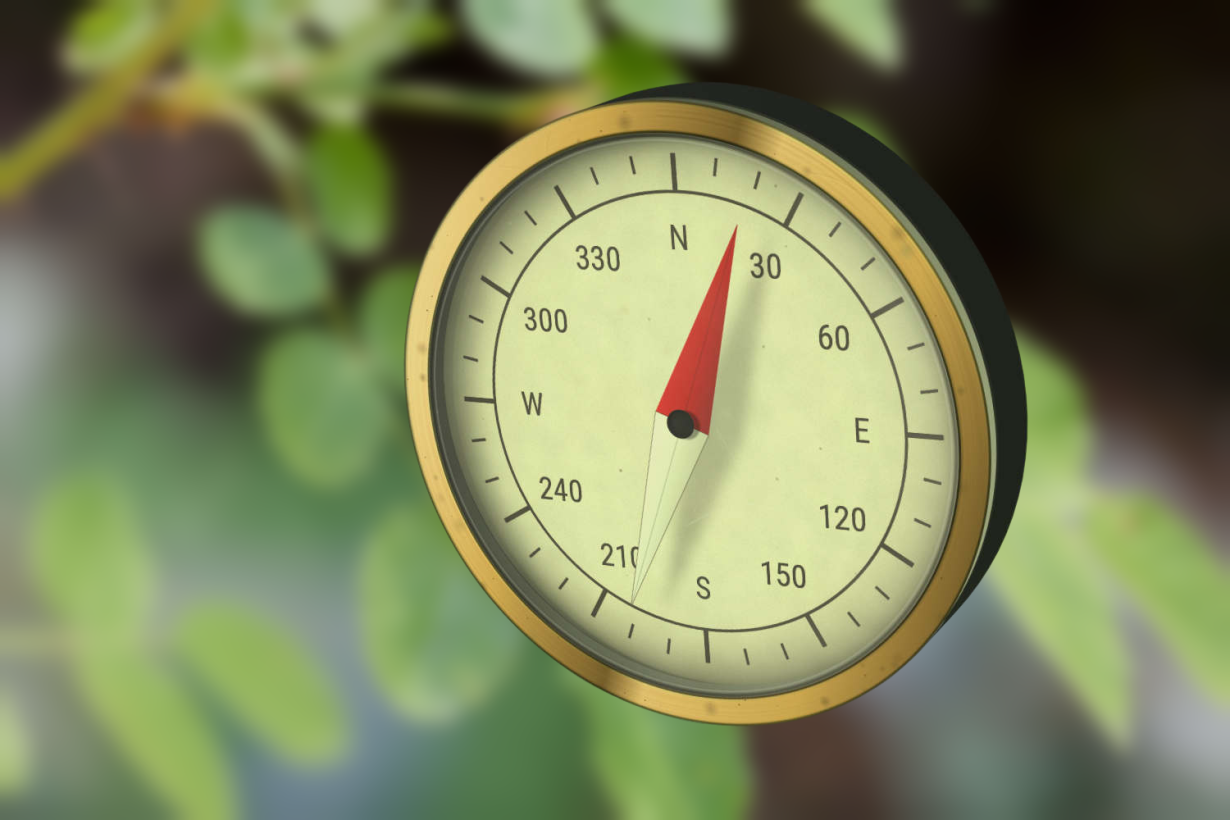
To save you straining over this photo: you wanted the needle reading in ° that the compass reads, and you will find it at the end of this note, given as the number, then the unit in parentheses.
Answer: 20 (°)
